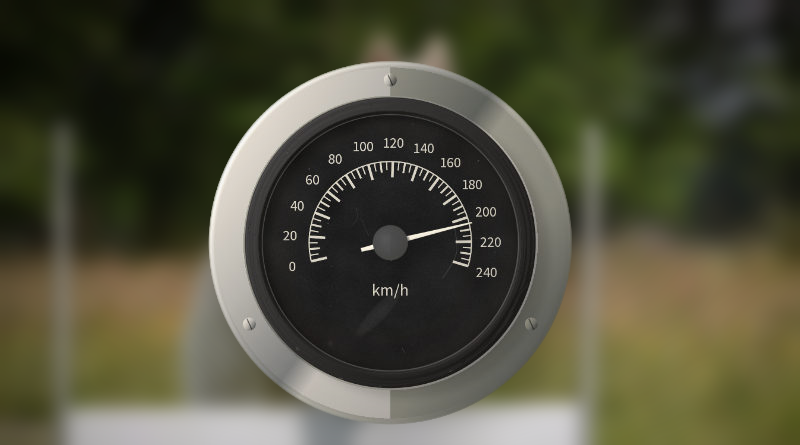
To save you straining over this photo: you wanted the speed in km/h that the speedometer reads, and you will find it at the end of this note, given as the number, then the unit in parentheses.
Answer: 205 (km/h)
